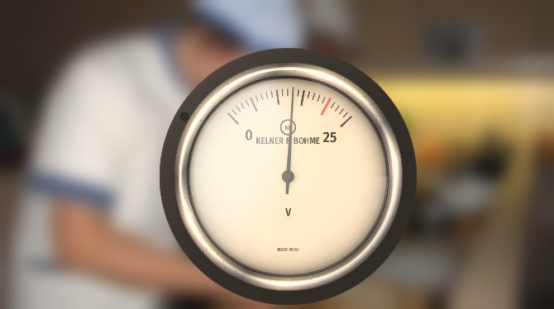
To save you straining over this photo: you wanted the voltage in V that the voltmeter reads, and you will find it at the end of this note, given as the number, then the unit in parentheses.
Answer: 13 (V)
